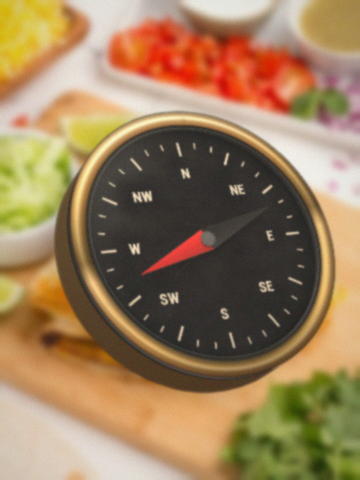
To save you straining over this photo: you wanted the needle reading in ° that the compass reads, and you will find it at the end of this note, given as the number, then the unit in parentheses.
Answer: 250 (°)
